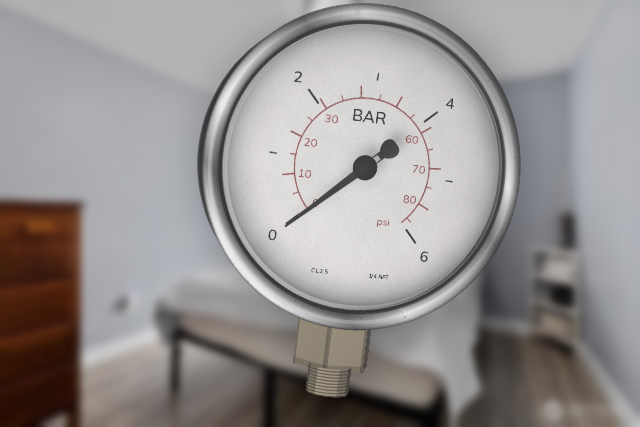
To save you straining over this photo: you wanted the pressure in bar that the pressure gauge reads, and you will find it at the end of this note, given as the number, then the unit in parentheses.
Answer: 0 (bar)
